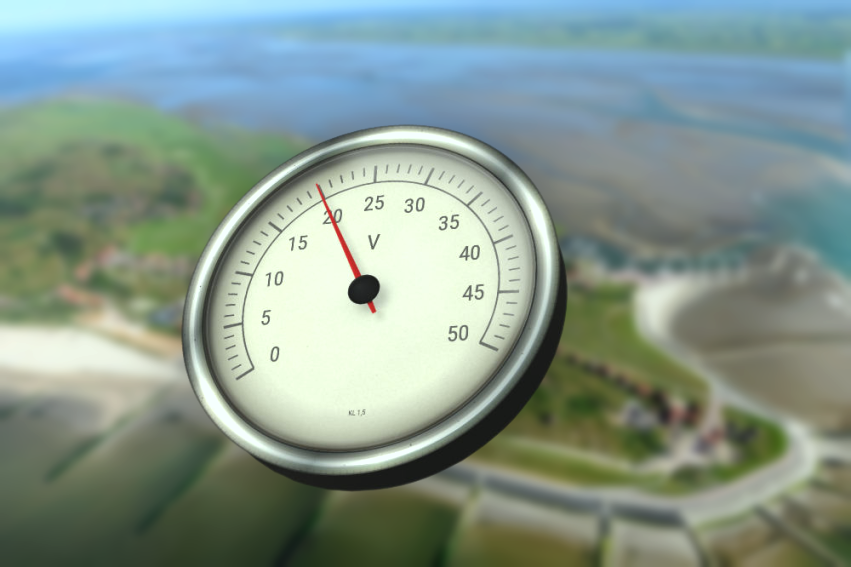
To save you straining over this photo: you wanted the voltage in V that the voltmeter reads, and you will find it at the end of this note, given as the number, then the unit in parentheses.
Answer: 20 (V)
